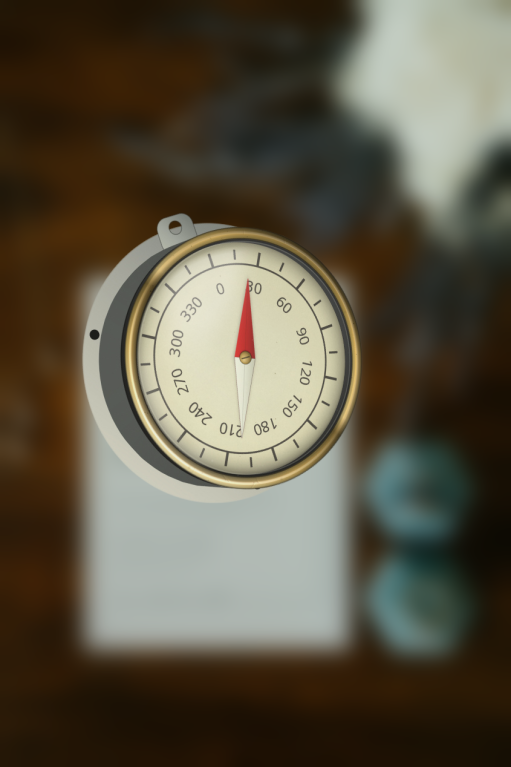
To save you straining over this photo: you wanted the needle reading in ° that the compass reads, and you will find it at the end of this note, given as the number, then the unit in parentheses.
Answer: 22.5 (°)
